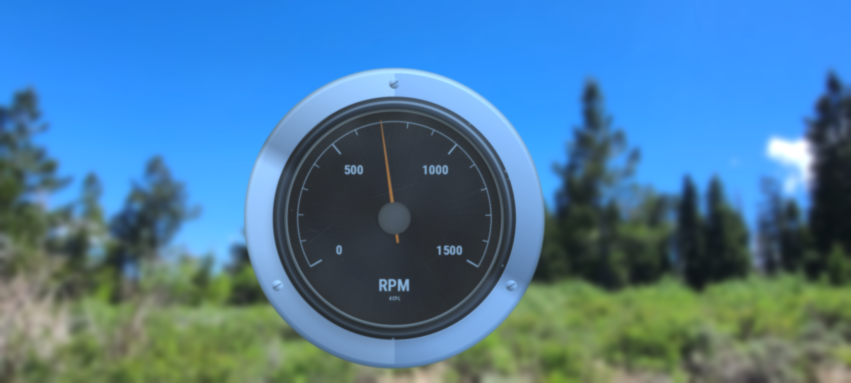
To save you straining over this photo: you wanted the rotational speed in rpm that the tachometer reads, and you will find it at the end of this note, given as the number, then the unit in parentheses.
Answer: 700 (rpm)
